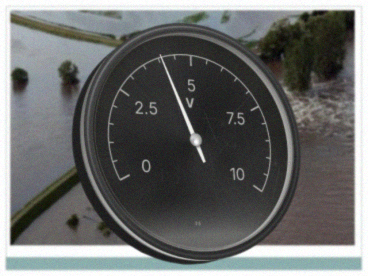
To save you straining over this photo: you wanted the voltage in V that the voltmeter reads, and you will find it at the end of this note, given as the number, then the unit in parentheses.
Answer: 4 (V)
